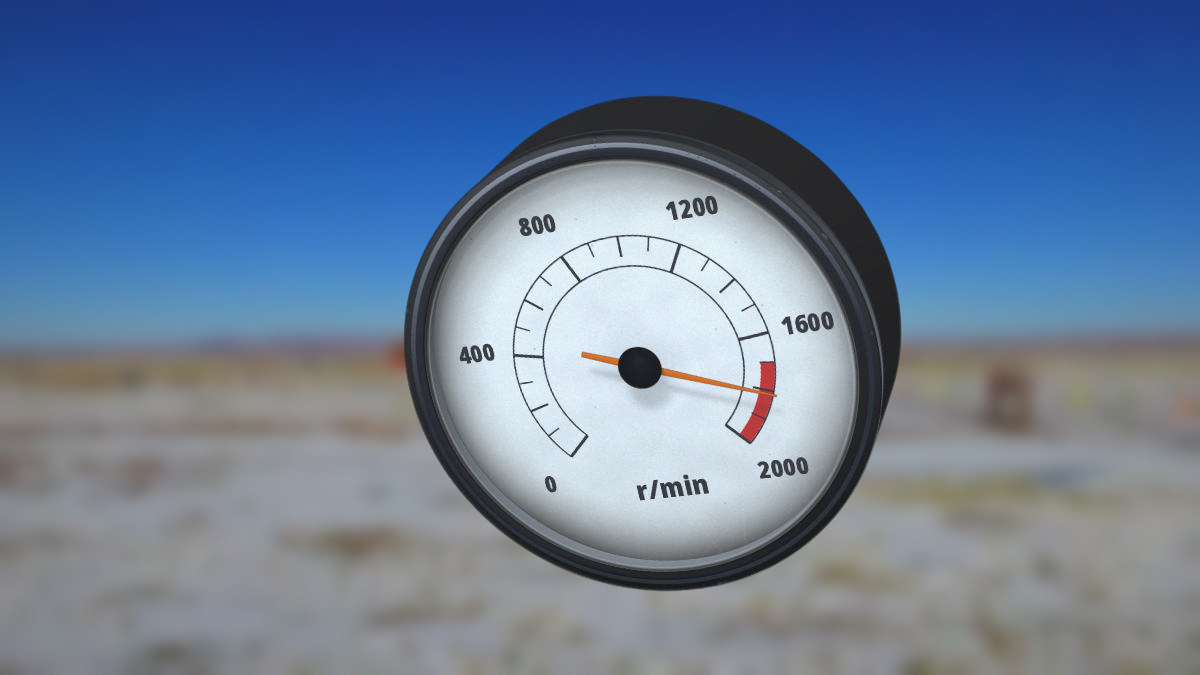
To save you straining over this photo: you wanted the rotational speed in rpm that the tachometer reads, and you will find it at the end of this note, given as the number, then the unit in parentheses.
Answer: 1800 (rpm)
